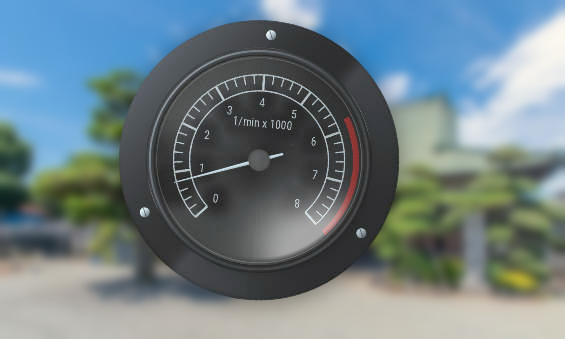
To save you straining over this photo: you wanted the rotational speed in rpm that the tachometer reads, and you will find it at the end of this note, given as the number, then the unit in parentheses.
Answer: 800 (rpm)
